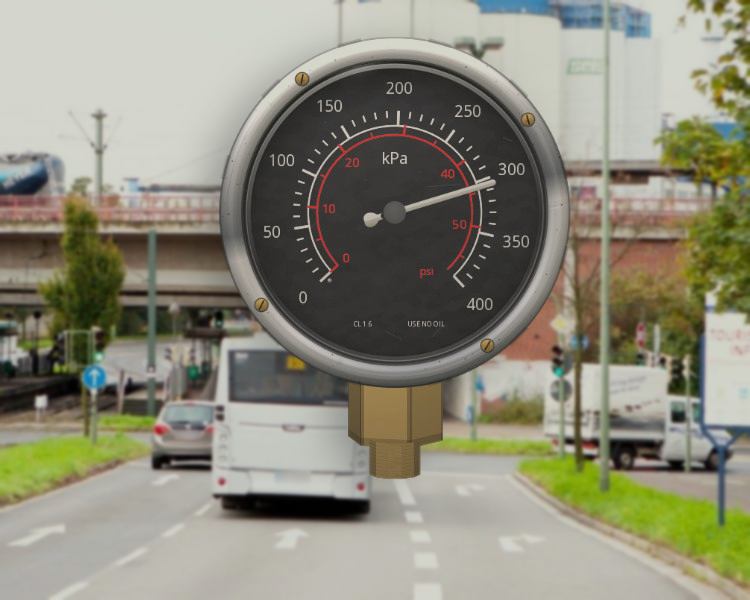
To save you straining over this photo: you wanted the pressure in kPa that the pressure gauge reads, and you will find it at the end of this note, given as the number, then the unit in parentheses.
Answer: 305 (kPa)
